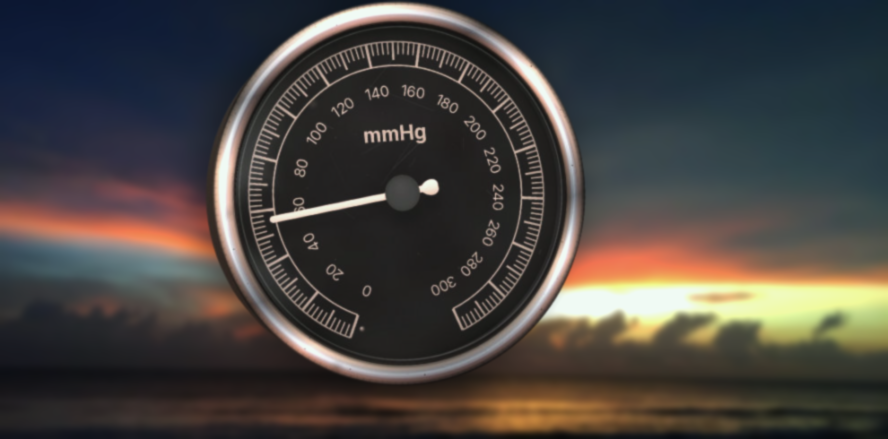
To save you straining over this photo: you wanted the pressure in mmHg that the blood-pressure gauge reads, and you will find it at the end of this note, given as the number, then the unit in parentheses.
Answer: 56 (mmHg)
